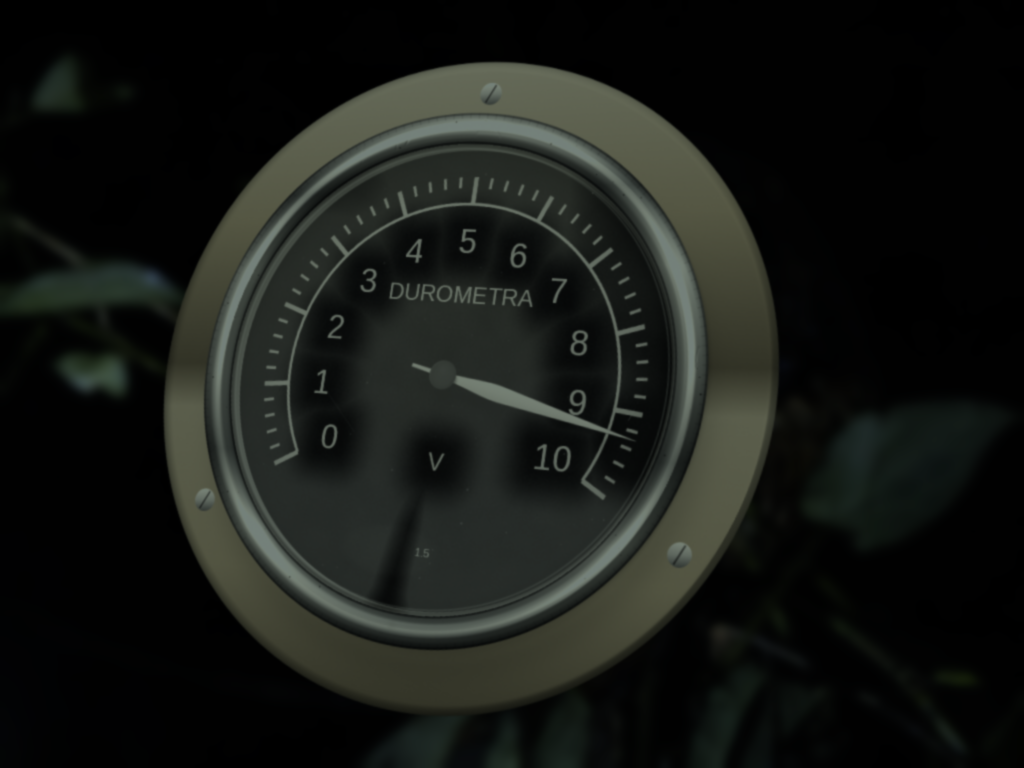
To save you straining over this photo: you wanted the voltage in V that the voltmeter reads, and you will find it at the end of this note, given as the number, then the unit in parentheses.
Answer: 9.3 (V)
